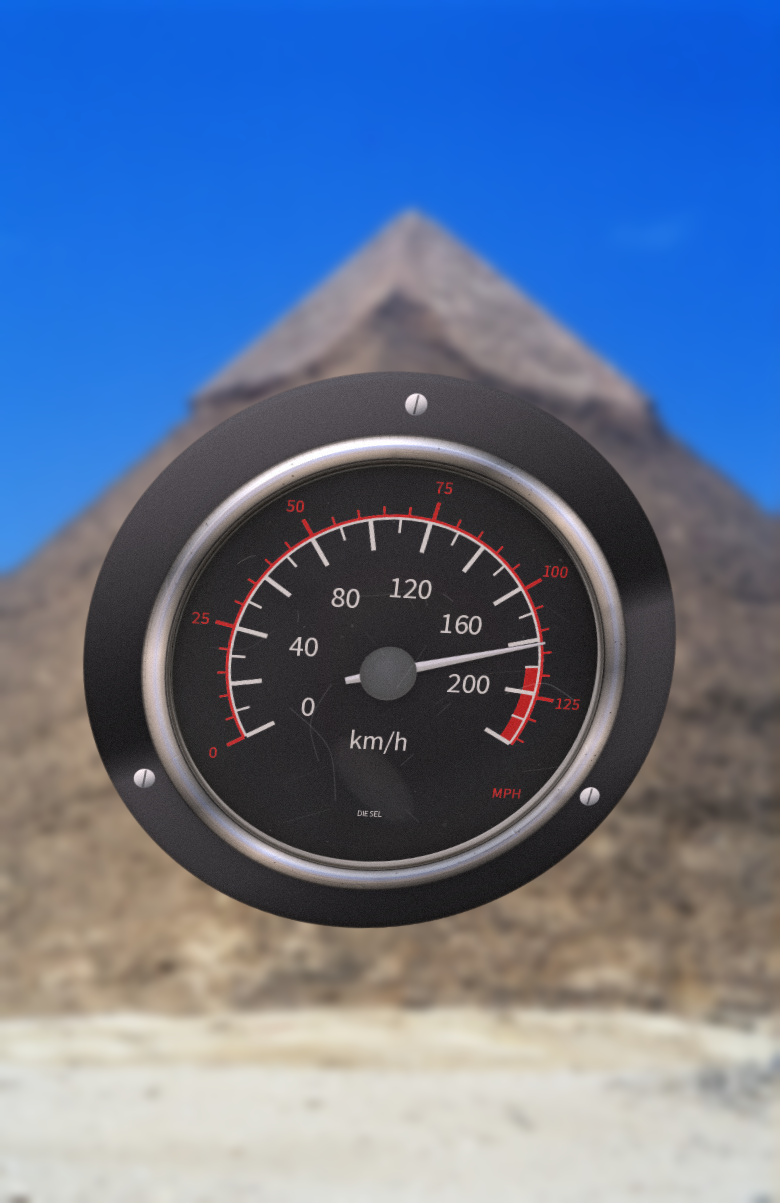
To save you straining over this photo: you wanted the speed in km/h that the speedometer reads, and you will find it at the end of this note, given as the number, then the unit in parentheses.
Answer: 180 (km/h)
